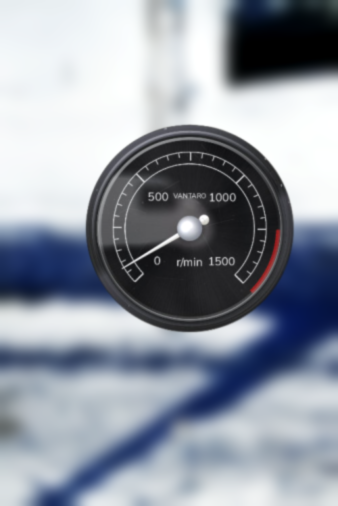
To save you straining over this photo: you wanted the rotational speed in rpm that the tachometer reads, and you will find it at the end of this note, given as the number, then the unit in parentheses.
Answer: 75 (rpm)
